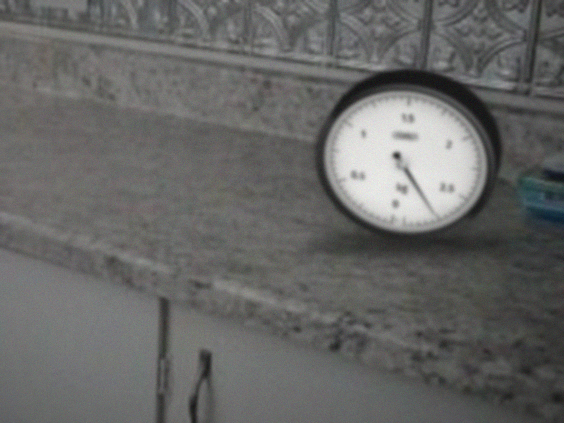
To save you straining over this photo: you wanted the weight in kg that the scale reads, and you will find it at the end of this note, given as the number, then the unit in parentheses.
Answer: 2.75 (kg)
